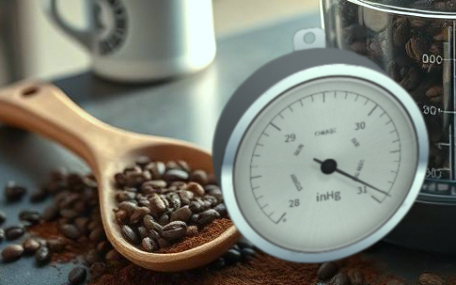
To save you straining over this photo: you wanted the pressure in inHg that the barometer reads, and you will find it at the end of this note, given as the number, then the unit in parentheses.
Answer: 30.9 (inHg)
